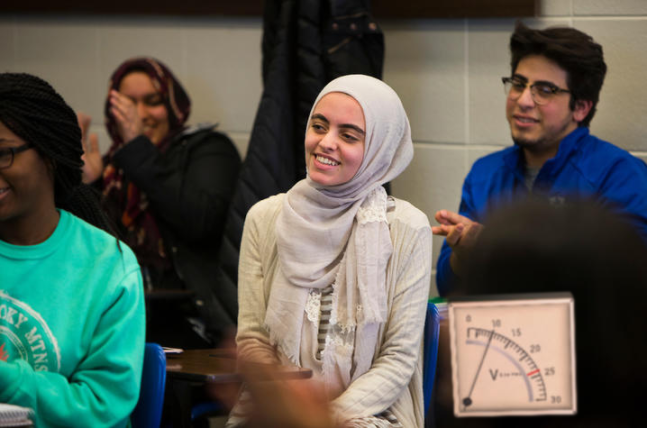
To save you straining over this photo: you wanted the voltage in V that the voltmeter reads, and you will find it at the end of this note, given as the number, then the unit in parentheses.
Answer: 10 (V)
